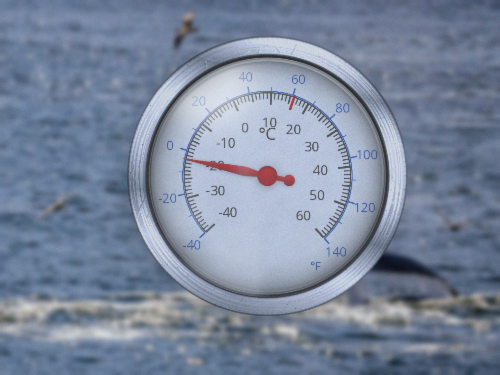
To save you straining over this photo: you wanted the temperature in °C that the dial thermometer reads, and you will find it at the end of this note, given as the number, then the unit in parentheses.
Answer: -20 (°C)
